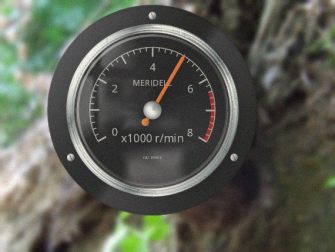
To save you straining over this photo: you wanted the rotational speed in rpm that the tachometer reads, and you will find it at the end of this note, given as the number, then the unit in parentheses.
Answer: 5000 (rpm)
